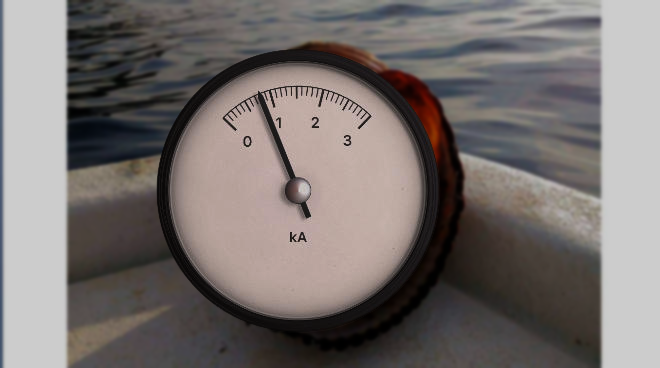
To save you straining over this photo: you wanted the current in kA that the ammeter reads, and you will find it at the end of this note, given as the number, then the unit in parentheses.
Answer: 0.8 (kA)
